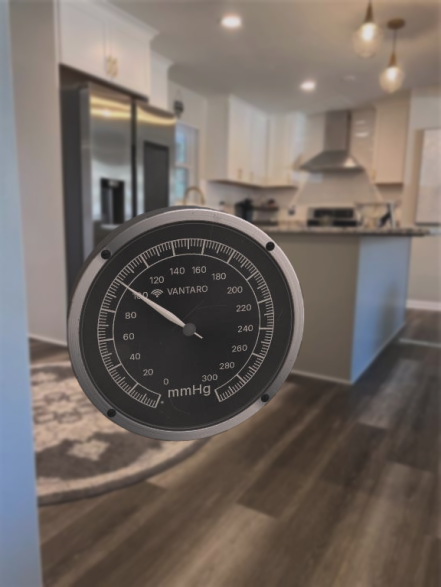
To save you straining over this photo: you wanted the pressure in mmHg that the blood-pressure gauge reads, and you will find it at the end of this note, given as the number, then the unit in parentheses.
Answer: 100 (mmHg)
